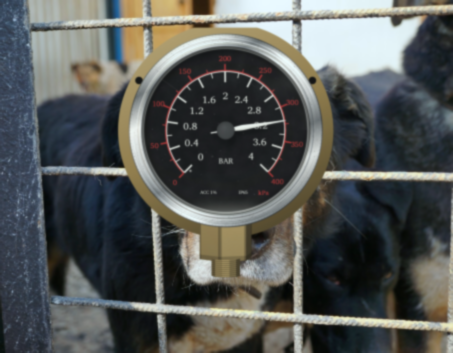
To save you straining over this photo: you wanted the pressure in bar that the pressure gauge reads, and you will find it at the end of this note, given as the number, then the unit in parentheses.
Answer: 3.2 (bar)
